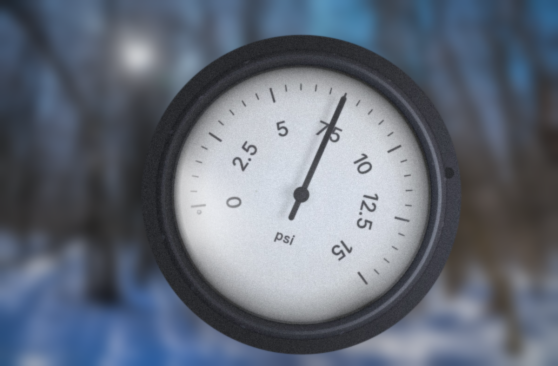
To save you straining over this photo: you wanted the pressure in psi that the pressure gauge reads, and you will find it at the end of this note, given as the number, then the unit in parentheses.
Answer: 7.5 (psi)
